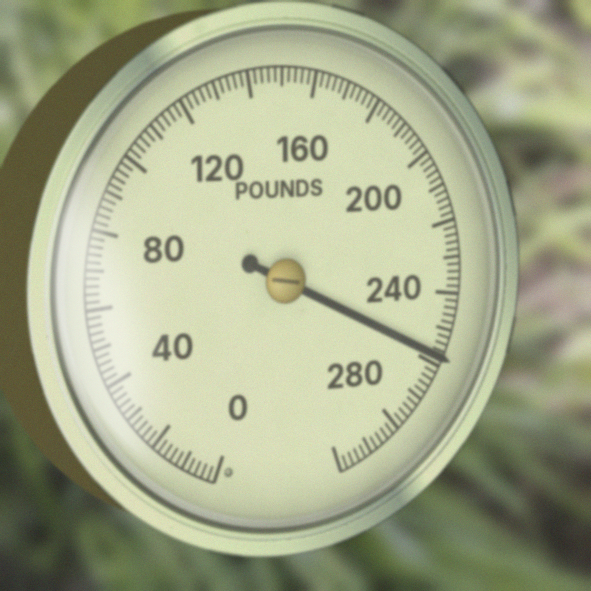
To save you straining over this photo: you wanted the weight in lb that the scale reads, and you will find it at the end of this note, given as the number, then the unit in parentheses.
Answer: 258 (lb)
